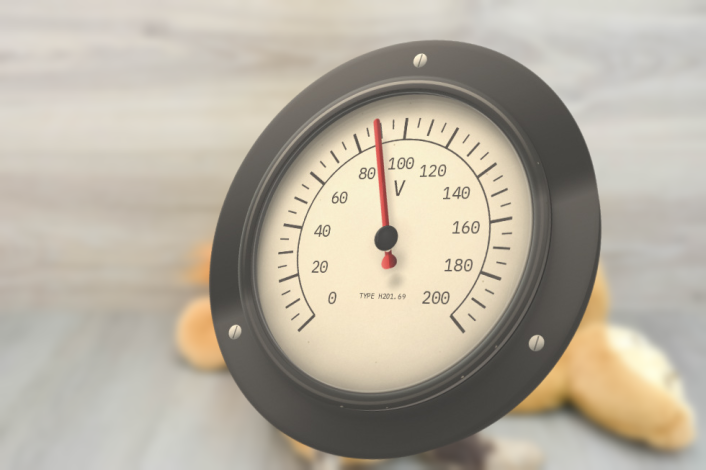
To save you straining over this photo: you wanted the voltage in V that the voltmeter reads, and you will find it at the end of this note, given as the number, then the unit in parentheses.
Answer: 90 (V)
